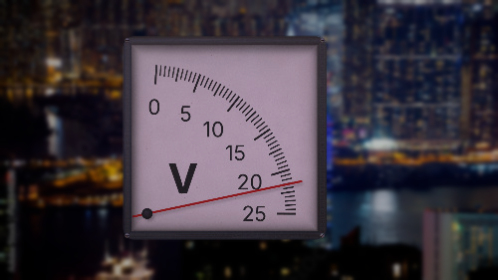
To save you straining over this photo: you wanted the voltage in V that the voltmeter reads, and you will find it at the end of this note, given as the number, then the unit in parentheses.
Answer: 21.5 (V)
